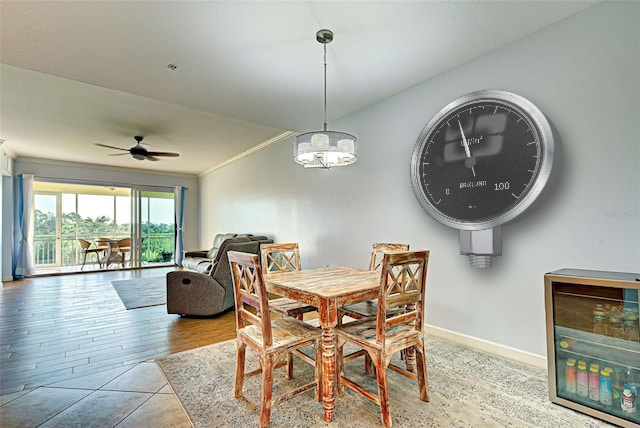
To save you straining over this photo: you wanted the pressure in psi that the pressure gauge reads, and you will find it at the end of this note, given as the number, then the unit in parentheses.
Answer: 45 (psi)
